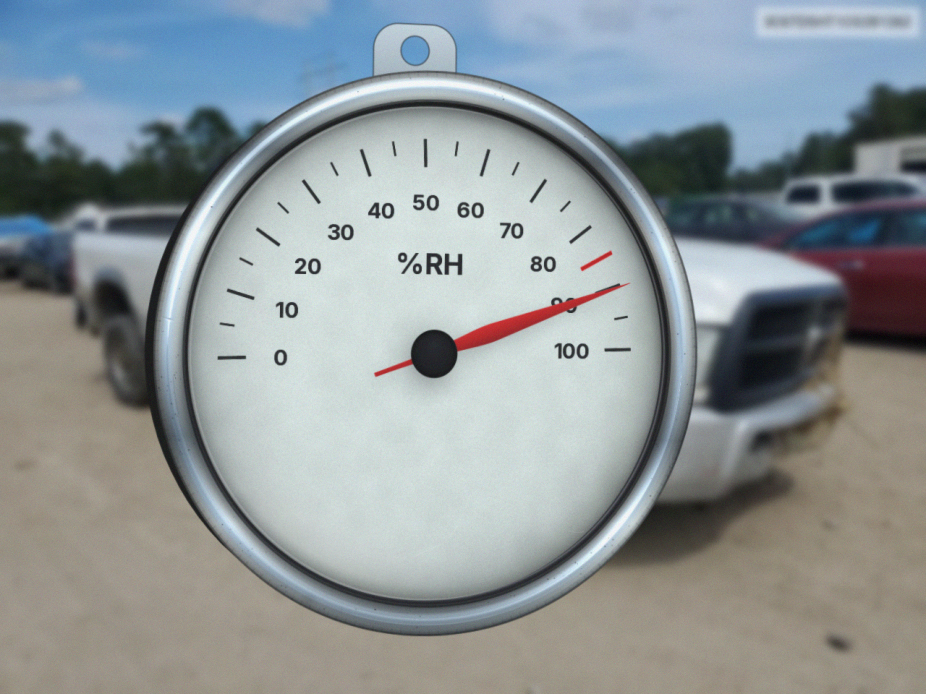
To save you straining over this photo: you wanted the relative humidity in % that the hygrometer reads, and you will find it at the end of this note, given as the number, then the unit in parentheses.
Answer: 90 (%)
